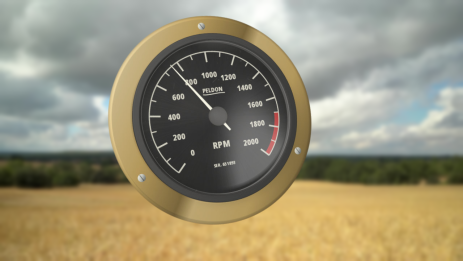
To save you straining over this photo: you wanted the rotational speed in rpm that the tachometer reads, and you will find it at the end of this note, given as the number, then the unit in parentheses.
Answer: 750 (rpm)
